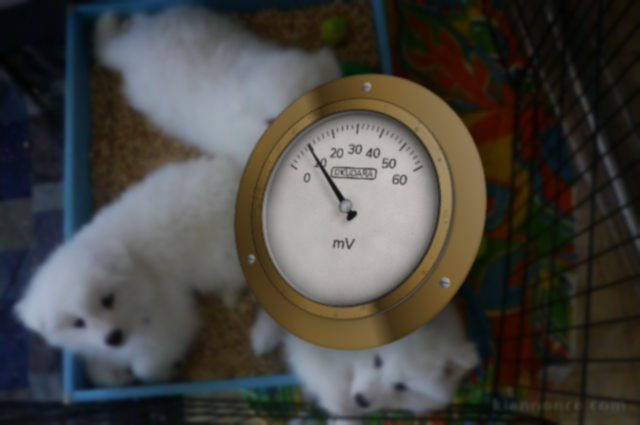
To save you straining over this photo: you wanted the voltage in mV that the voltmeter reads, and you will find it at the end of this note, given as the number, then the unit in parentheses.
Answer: 10 (mV)
